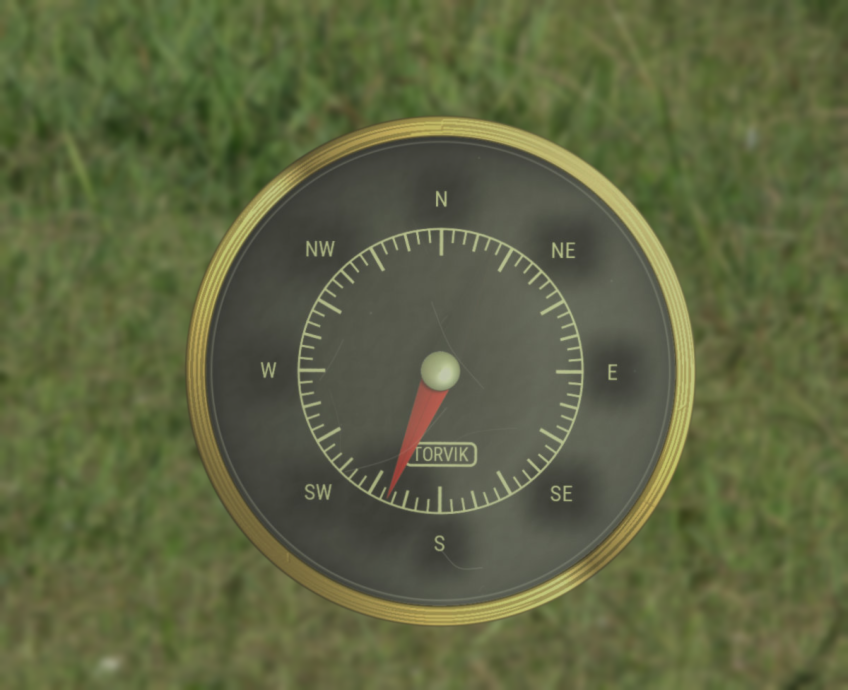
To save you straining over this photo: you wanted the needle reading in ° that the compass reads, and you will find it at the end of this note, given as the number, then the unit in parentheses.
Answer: 202.5 (°)
